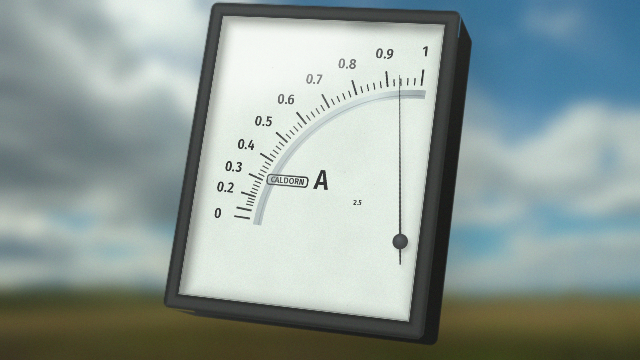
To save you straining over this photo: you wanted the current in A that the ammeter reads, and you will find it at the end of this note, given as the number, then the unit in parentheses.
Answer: 0.94 (A)
